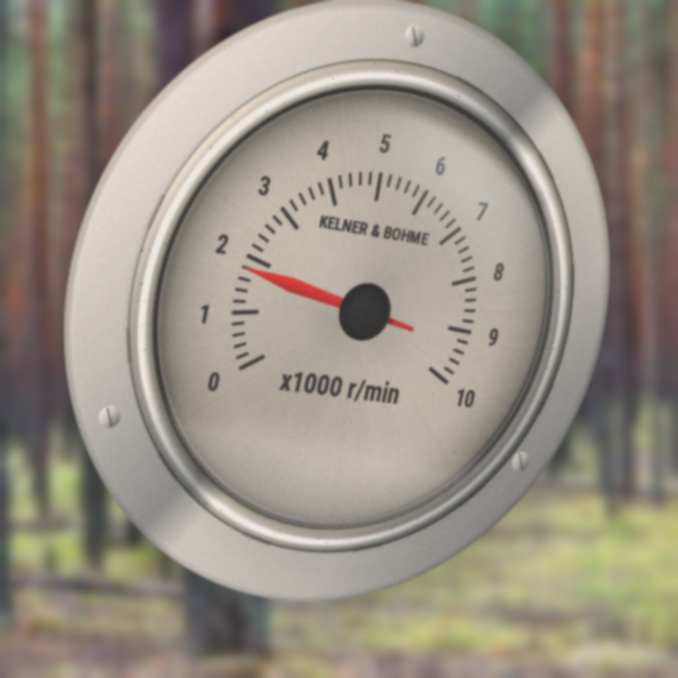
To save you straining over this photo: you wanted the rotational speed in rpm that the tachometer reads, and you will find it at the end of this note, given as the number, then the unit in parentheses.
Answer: 1800 (rpm)
